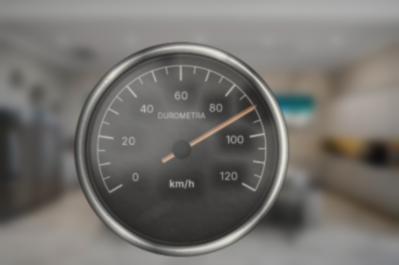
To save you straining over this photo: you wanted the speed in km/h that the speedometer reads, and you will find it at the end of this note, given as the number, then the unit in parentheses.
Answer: 90 (km/h)
